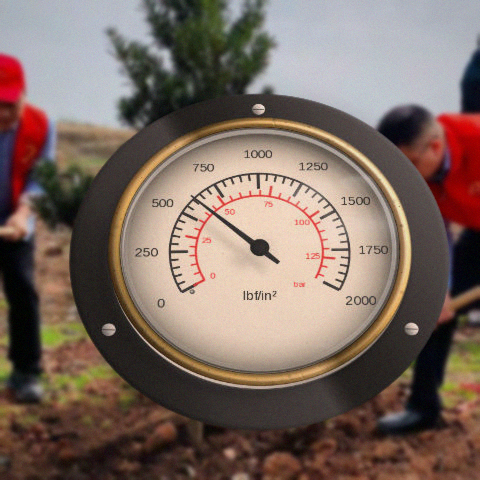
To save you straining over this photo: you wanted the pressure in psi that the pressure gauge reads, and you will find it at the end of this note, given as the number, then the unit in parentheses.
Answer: 600 (psi)
